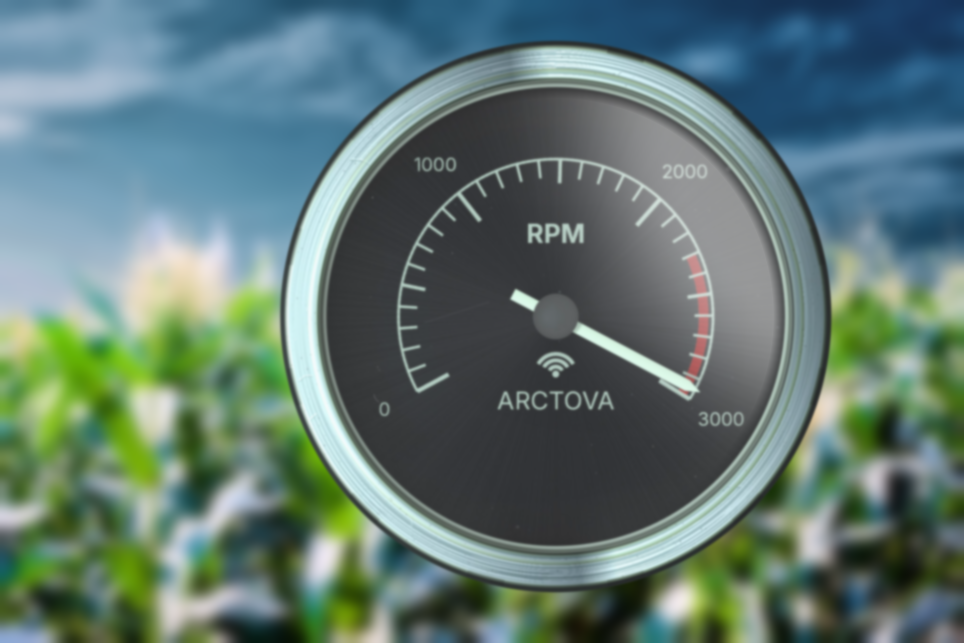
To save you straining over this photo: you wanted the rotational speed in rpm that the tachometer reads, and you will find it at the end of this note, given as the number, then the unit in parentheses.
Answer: 2950 (rpm)
